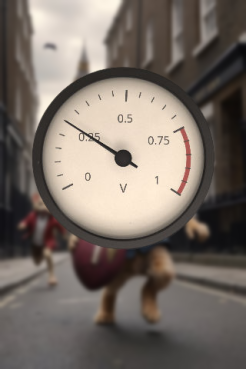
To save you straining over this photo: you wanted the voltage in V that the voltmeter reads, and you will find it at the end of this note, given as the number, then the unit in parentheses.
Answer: 0.25 (V)
